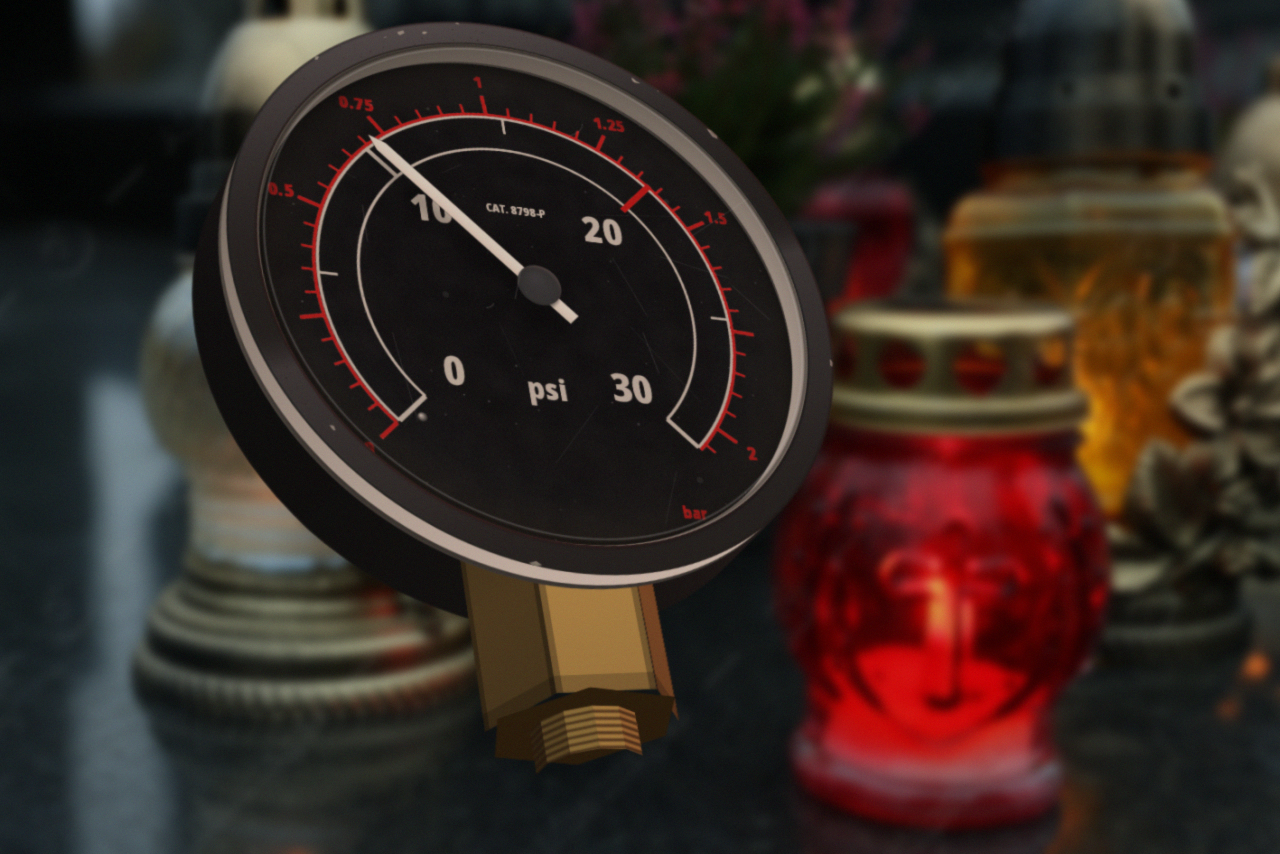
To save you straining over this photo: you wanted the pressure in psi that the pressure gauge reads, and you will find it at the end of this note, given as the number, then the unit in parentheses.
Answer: 10 (psi)
